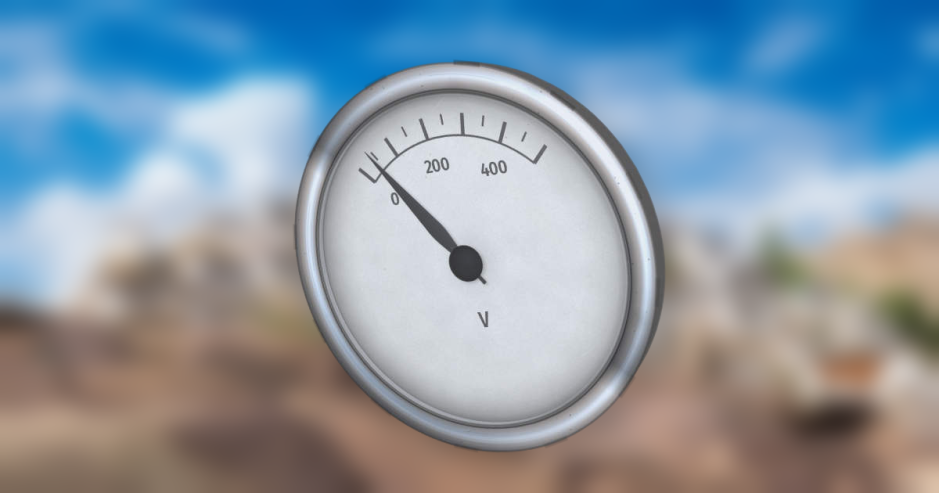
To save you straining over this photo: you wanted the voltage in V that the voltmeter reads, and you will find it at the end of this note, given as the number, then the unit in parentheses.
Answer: 50 (V)
